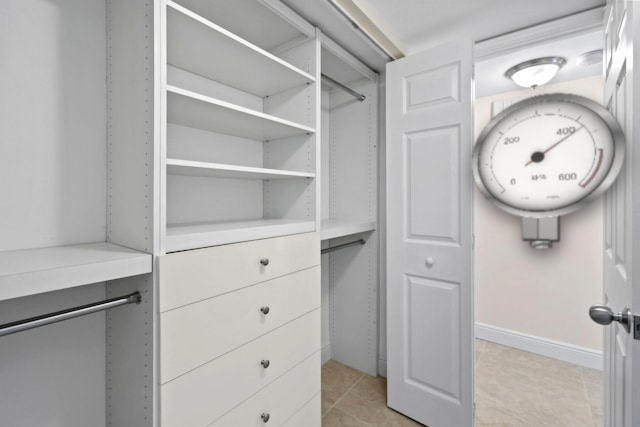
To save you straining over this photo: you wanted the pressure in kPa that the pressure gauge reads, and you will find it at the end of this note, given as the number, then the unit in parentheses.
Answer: 425 (kPa)
